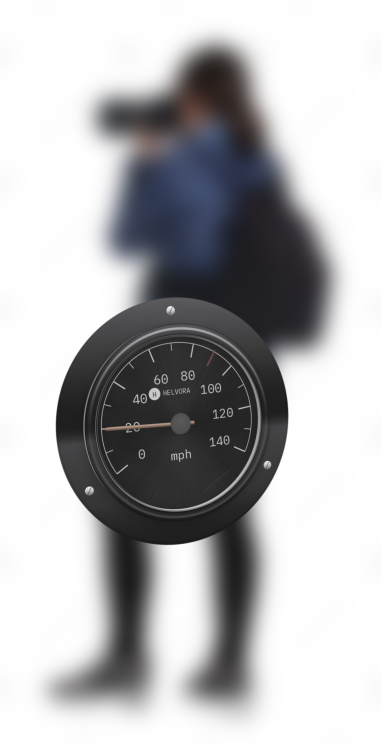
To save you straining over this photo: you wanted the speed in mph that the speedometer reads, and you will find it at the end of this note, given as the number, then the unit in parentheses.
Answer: 20 (mph)
